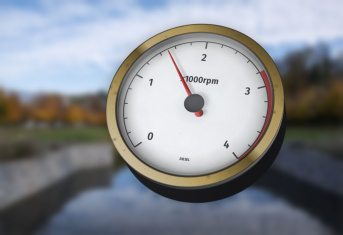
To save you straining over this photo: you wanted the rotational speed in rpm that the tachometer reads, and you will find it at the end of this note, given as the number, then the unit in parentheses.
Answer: 1500 (rpm)
